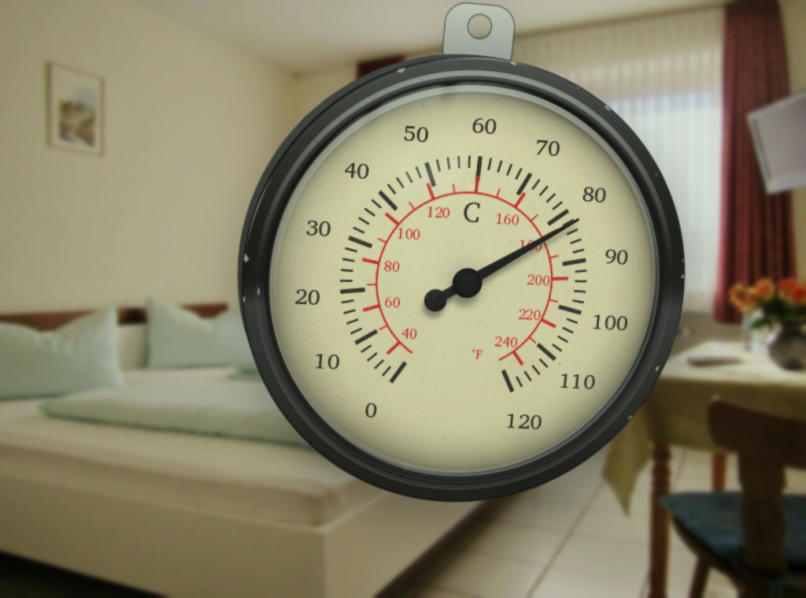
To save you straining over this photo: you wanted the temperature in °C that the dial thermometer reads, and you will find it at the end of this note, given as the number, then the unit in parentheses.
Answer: 82 (°C)
